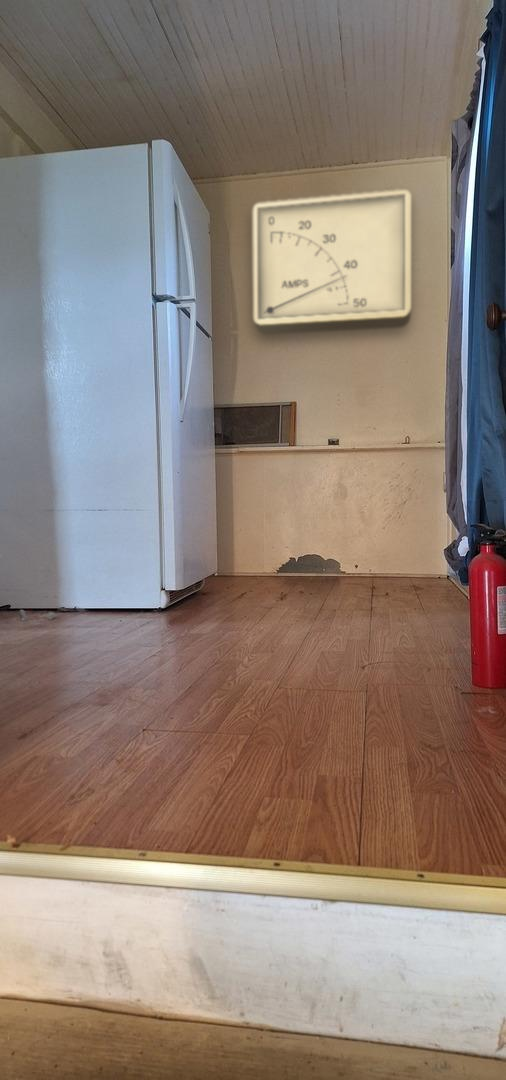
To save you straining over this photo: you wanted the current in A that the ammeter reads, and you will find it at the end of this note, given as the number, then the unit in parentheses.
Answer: 42.5 (A)
